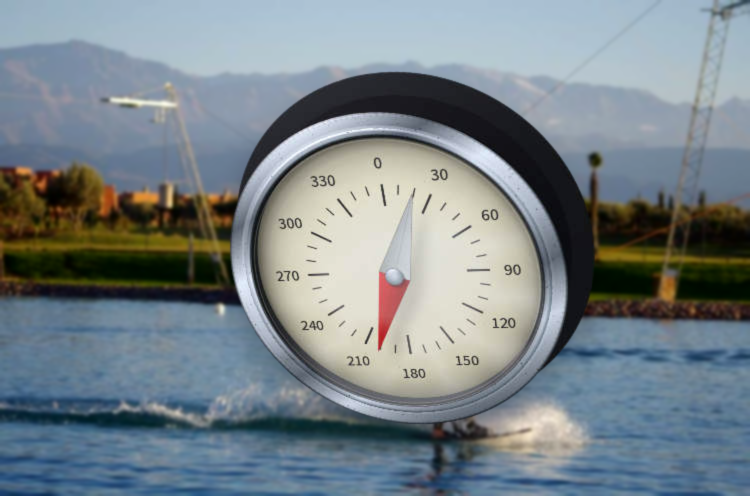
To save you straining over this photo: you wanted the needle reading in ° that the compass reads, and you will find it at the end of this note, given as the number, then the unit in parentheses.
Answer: 200 (°)
